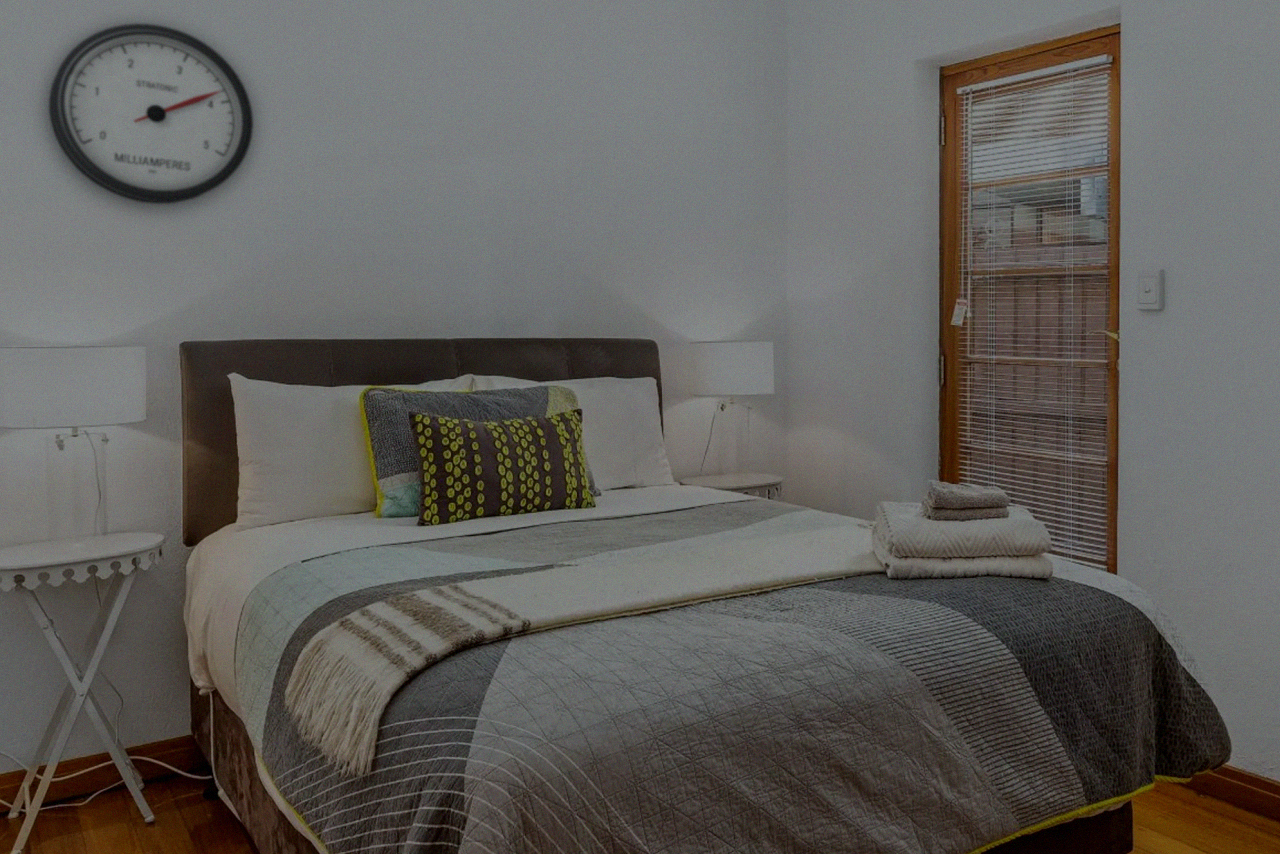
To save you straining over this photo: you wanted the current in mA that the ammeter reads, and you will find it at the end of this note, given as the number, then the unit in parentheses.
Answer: 3.8 (mA)
